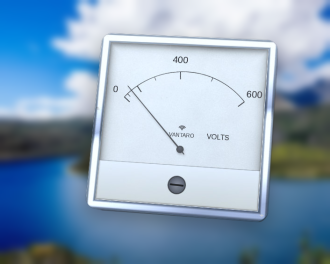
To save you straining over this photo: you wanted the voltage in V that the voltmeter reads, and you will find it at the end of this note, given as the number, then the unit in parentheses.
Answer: 150 (V)
